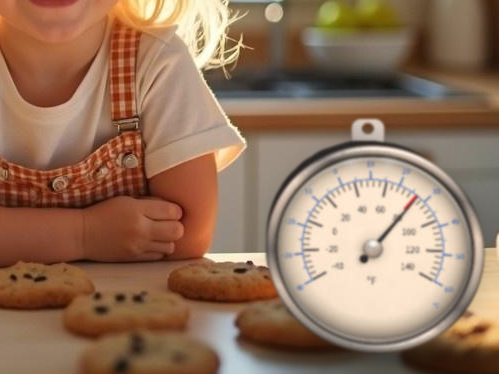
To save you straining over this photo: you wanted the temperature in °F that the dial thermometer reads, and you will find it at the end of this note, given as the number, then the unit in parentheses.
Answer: 80 (°F)
